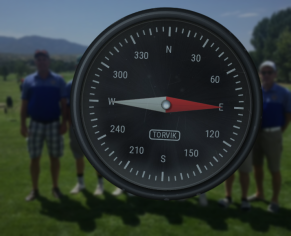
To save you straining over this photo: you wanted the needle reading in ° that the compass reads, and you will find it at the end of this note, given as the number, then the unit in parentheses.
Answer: 90 (°)
